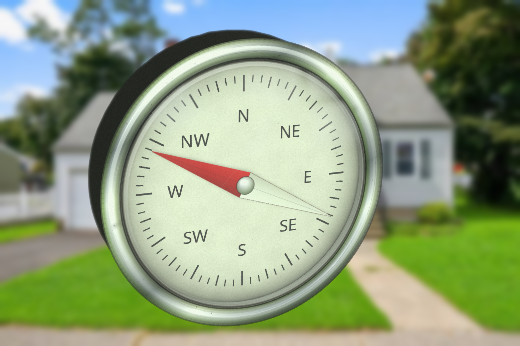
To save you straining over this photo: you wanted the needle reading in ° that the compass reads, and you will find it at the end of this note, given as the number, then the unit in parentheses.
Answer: 295 (°)
